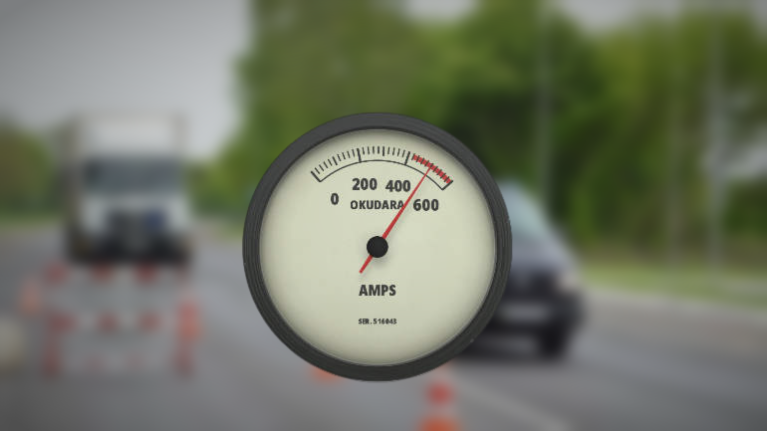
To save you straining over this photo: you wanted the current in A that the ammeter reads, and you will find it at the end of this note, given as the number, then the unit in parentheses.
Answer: 500 (A)
